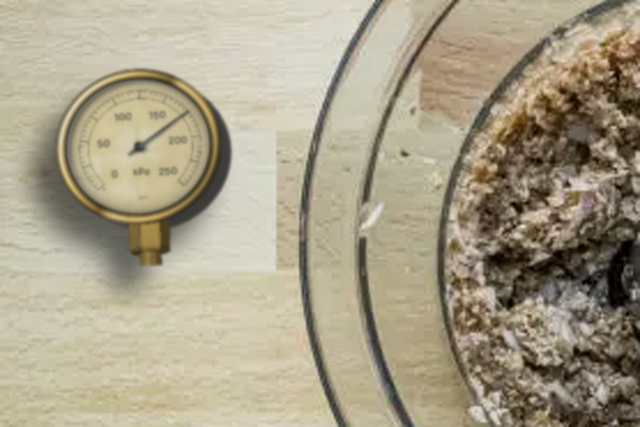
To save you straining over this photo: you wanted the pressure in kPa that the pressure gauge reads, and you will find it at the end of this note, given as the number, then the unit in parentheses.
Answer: 175 (kPa)
